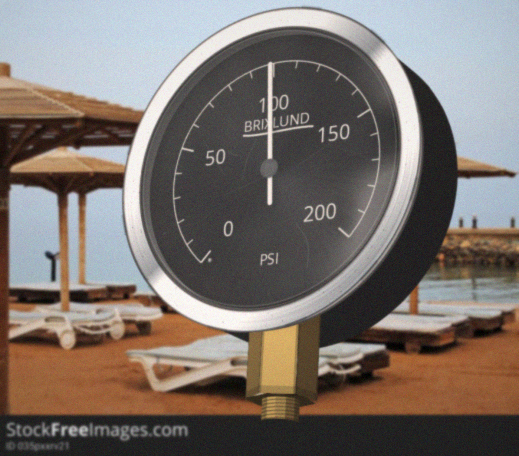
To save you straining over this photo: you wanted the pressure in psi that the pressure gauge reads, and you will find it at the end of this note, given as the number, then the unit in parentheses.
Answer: 100 (psi)
